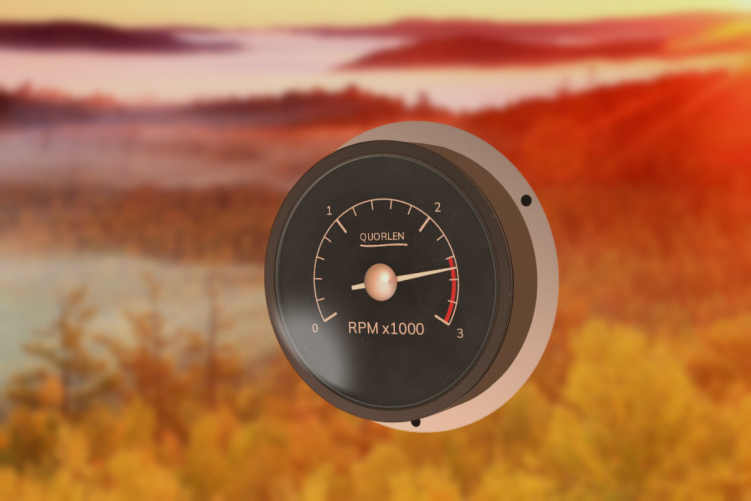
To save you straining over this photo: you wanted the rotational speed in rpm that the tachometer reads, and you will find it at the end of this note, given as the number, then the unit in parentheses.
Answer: 2500 (rpm)
